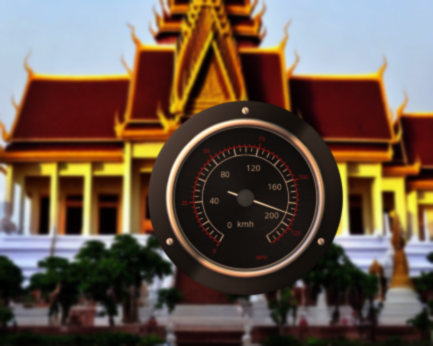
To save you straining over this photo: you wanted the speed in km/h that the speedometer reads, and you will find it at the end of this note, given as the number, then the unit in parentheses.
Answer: 190 (km/h)
